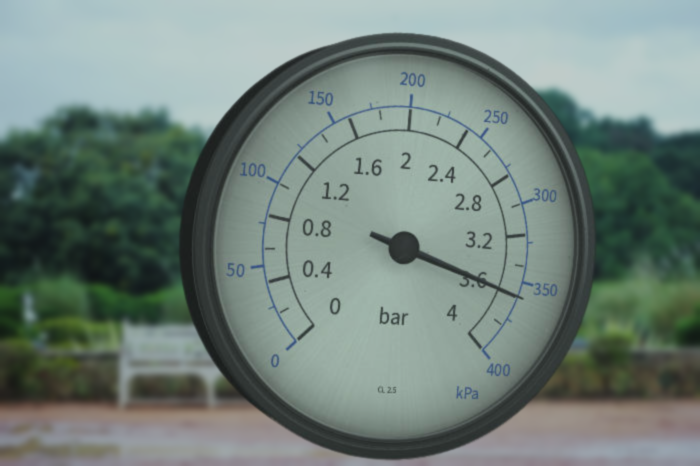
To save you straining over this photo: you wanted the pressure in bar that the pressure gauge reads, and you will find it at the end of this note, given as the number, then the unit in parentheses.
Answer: 3.6 (bar)
